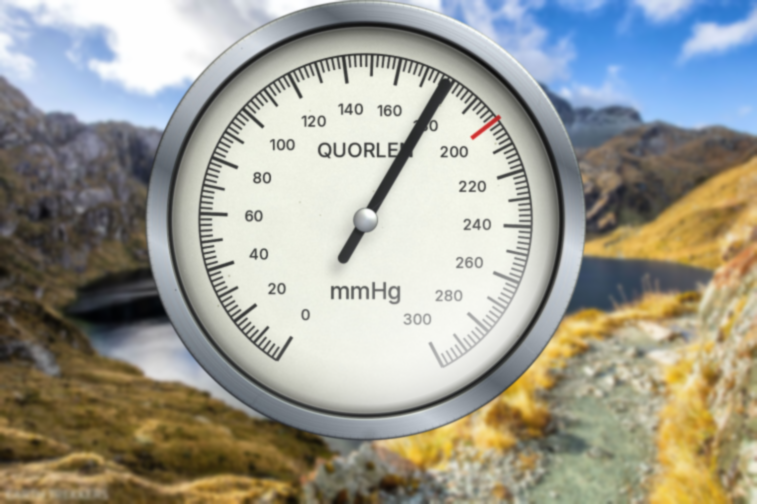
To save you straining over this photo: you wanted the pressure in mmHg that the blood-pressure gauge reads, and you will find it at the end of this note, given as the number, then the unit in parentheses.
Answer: 178 (mmHg)
